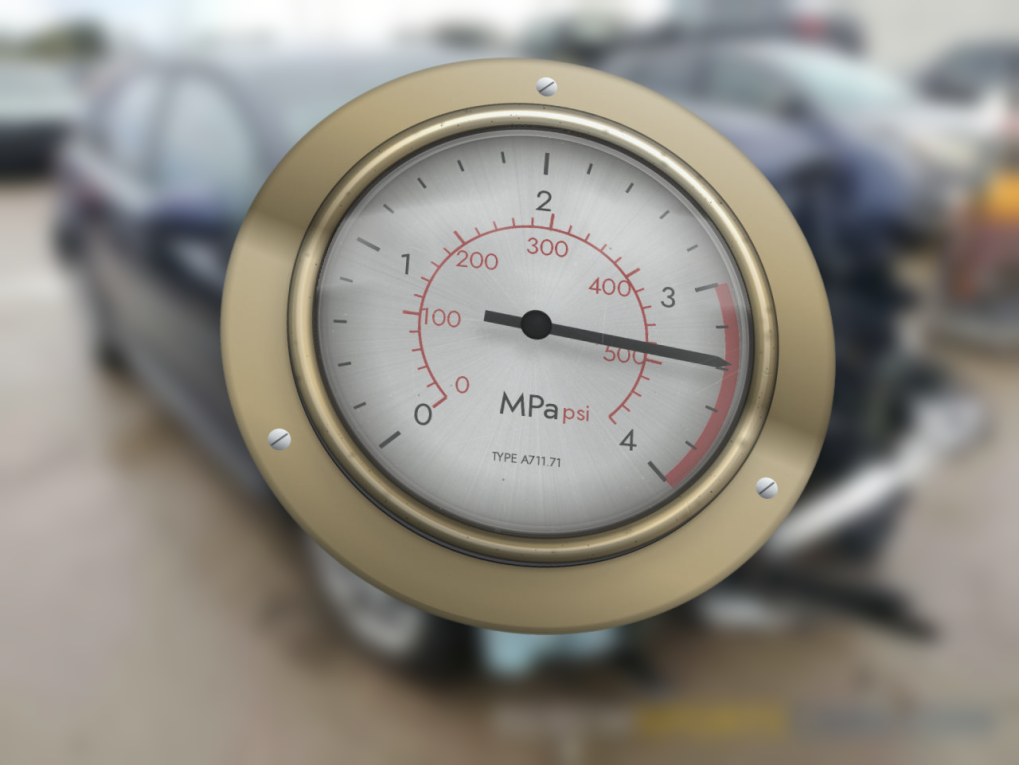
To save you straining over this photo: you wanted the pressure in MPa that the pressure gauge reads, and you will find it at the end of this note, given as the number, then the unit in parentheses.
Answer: 3.4 (MPa)
